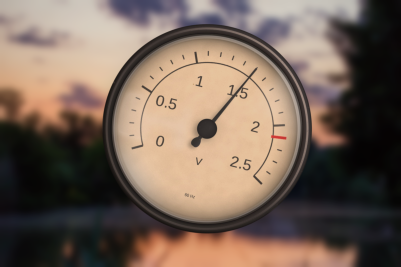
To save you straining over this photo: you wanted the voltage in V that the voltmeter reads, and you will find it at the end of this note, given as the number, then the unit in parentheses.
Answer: 1.5 (V)
